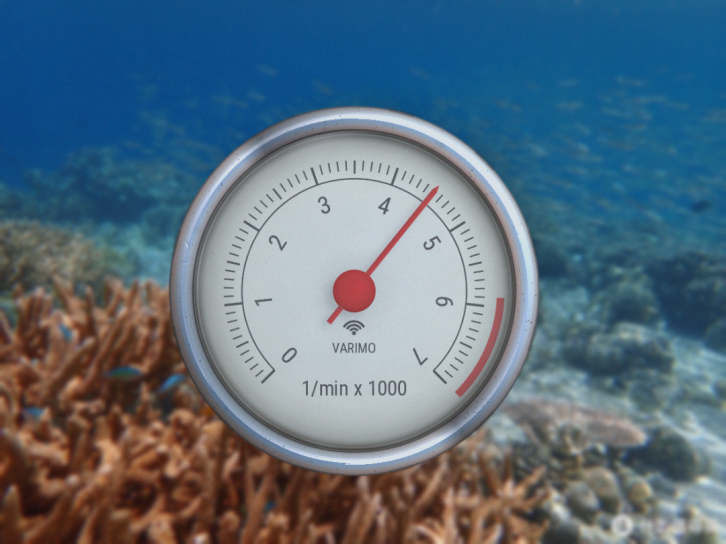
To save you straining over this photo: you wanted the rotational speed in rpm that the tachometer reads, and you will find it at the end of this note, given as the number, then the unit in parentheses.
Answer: 4500 (rpm)
